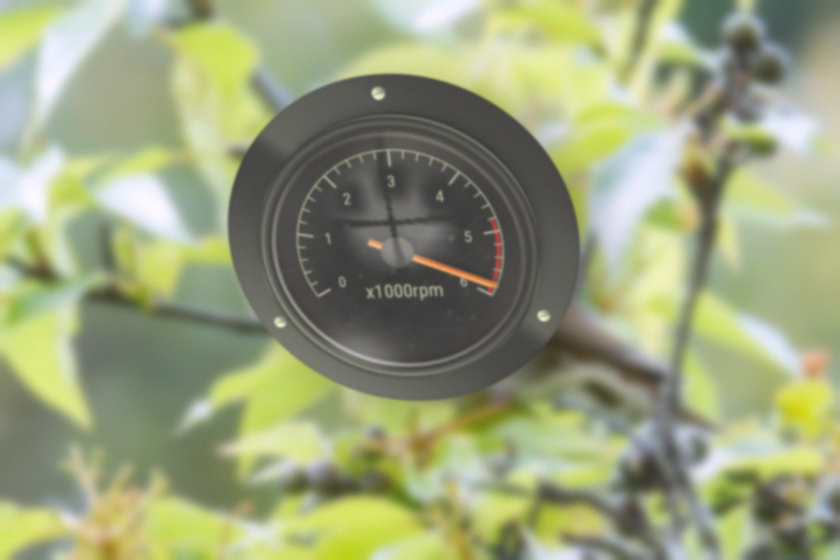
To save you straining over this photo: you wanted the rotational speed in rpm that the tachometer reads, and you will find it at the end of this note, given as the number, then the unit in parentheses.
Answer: 5800 (rpm)
